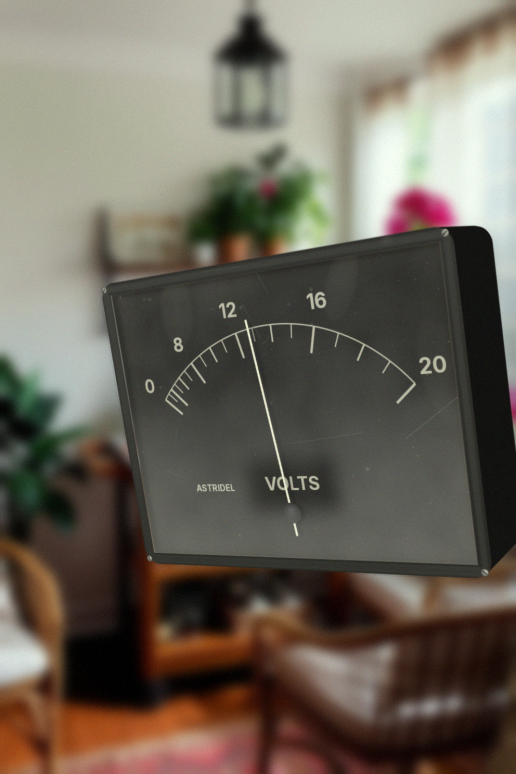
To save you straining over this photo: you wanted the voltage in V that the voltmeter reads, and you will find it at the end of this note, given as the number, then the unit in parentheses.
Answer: 13 (V)
